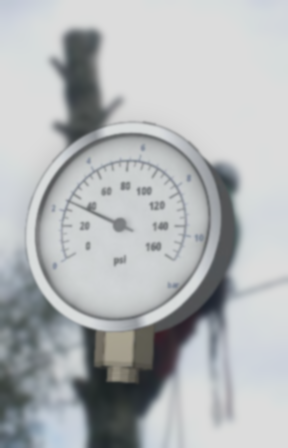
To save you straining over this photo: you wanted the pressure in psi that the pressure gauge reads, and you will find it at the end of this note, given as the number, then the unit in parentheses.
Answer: 35 (psi)
